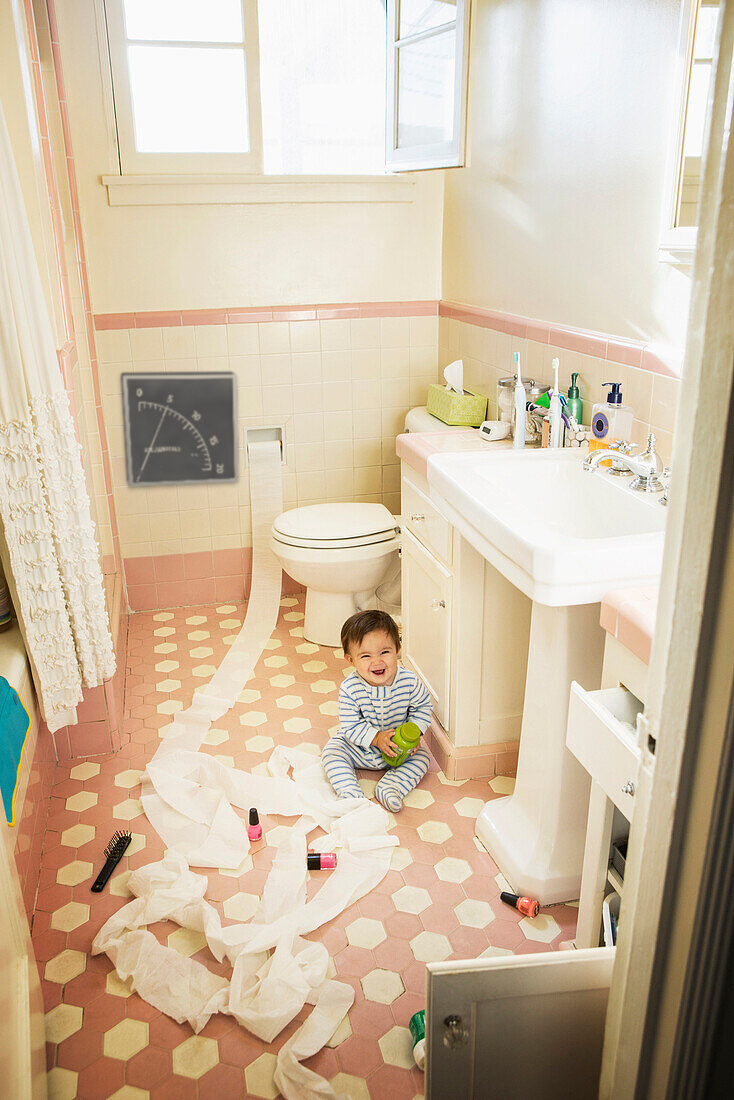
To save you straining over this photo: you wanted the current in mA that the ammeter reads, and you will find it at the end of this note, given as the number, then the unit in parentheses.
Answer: 5 (mA)
